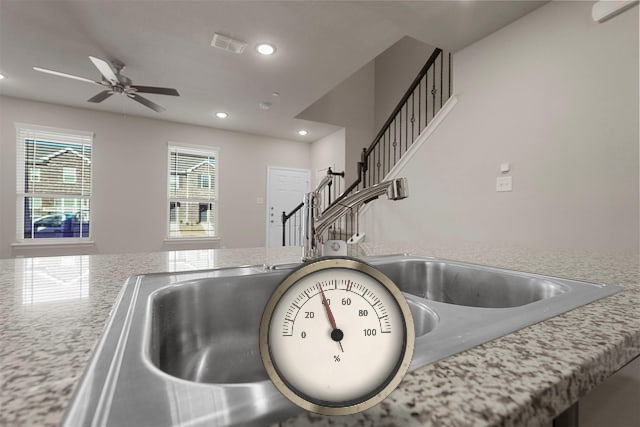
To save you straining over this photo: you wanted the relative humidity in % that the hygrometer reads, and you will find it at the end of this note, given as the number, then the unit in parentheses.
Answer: 40 (%)
